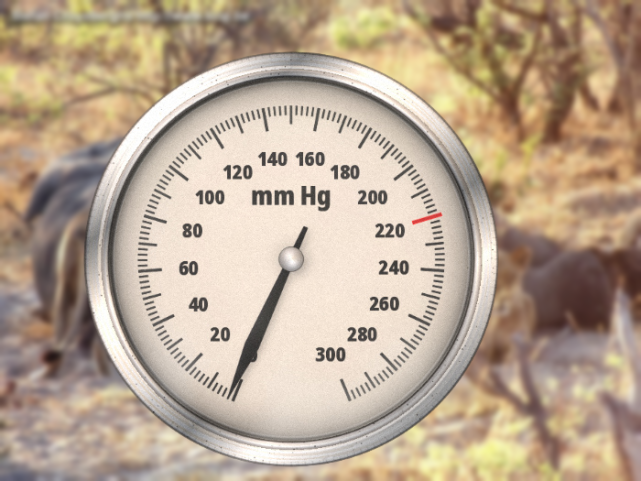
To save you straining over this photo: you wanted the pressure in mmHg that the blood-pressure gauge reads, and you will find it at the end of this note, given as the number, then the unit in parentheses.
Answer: 2 (mmHg)
